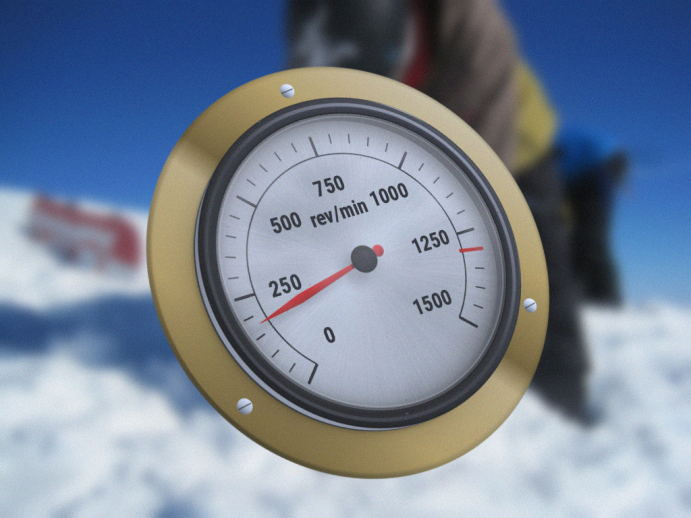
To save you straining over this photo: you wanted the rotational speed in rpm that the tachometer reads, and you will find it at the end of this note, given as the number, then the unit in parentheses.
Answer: 175 (rpm)
